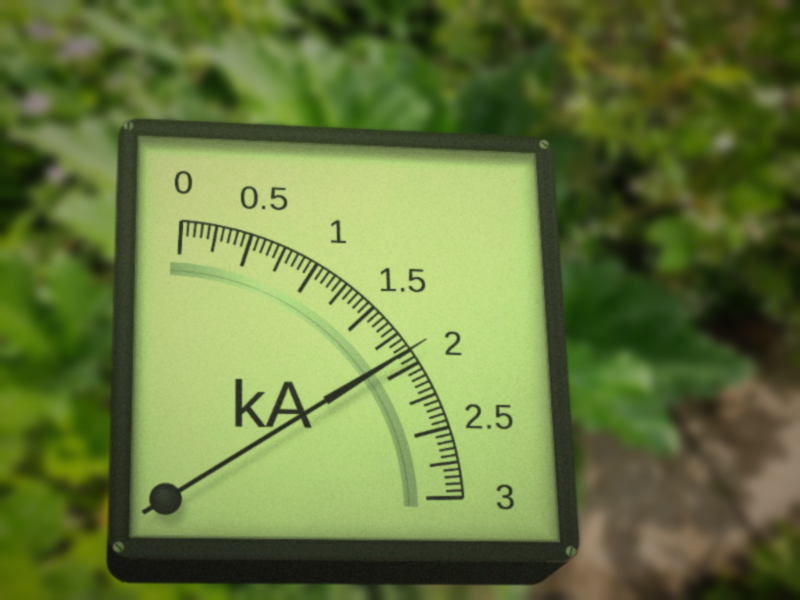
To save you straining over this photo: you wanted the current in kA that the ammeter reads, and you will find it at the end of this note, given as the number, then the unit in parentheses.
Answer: 1.9 (kA)
